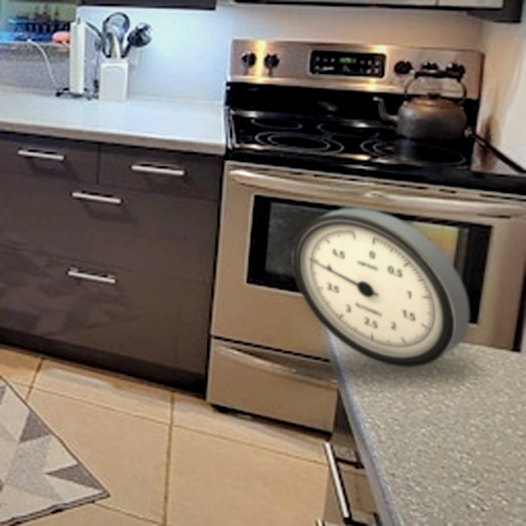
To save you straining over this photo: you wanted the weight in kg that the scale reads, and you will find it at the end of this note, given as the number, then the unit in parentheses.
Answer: 4 (kg)
